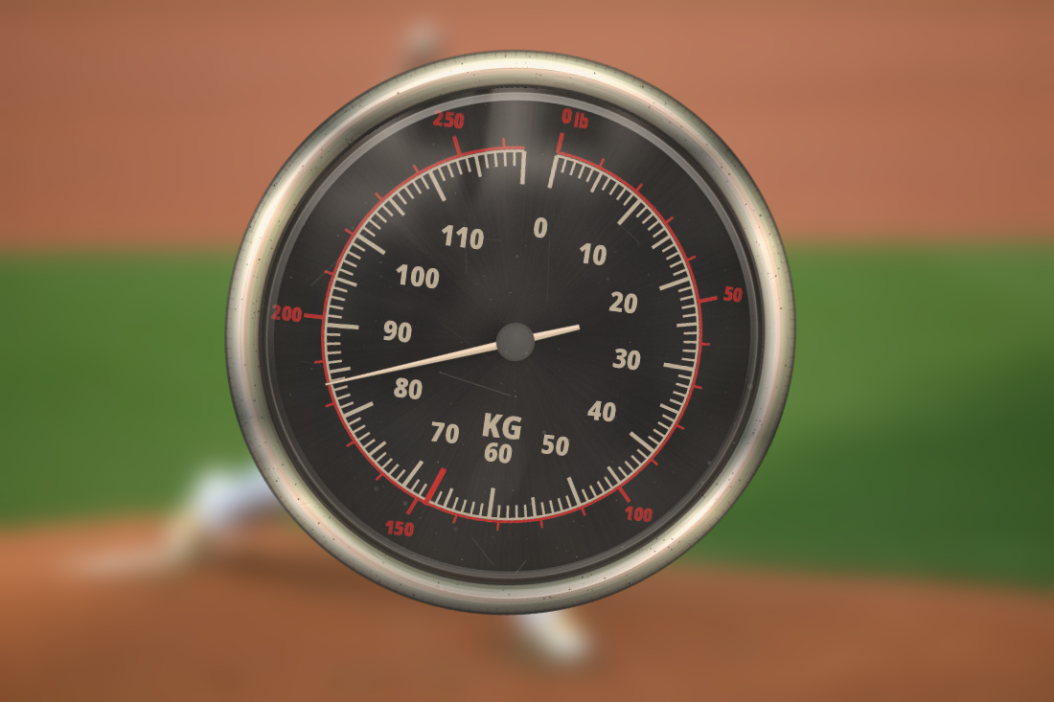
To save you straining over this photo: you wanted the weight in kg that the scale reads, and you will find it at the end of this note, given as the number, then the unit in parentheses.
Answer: 84 (kg)
